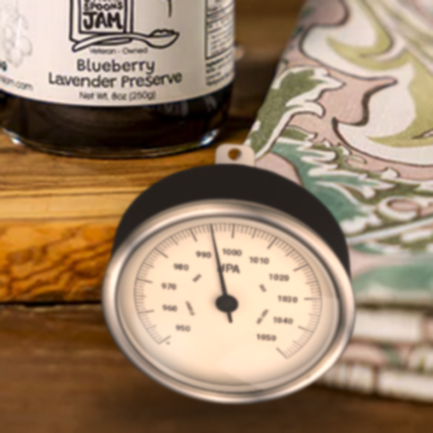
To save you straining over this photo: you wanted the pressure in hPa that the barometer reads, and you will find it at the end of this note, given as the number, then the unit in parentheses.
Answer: 995 (hPa)
